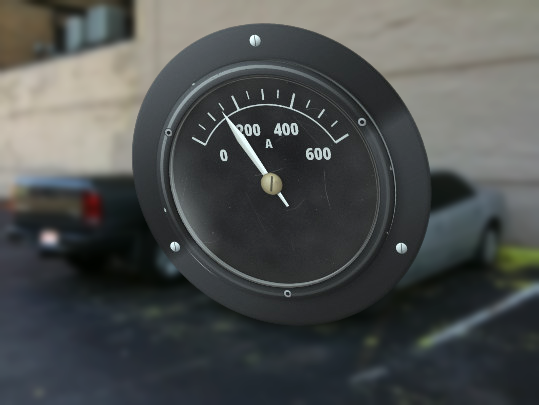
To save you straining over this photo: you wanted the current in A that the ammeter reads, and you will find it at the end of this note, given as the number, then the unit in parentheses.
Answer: 150 (A)
